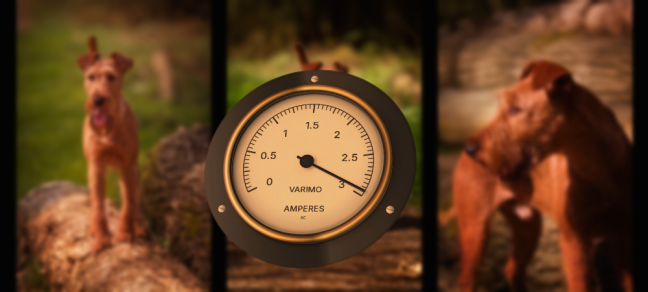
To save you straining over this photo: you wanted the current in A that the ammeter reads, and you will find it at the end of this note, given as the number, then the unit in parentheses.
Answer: 2.95 (A)
